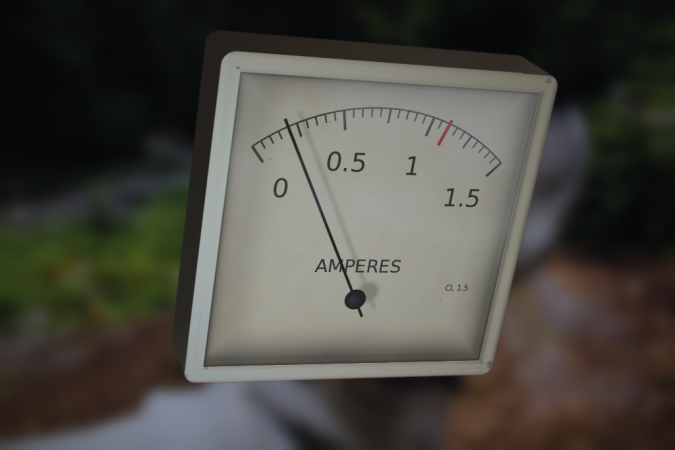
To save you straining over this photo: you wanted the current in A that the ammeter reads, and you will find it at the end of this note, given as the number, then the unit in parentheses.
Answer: 0.2 (A)
